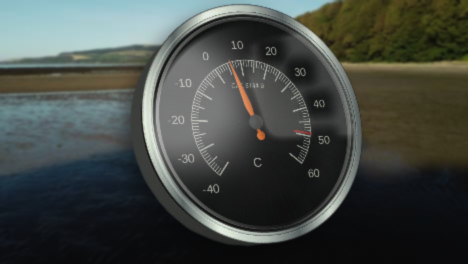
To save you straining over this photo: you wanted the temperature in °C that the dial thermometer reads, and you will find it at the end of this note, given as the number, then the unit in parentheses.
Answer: 5 (°C)
